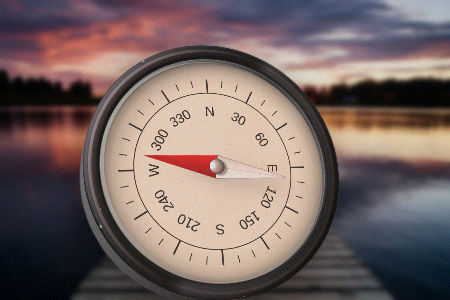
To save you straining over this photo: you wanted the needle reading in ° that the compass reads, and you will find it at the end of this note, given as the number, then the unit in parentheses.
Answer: 280 (°)
